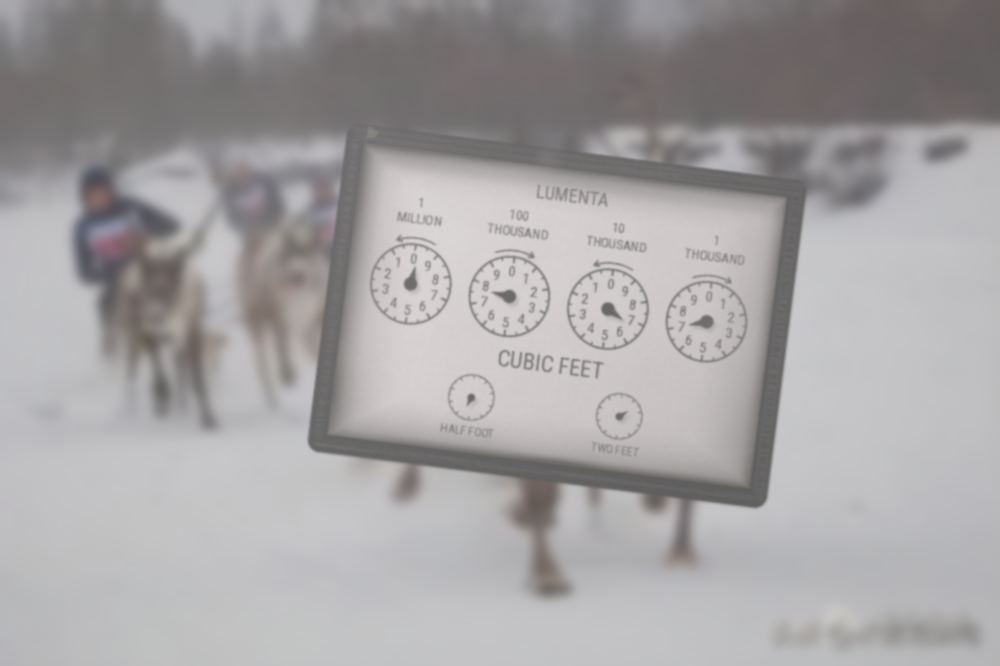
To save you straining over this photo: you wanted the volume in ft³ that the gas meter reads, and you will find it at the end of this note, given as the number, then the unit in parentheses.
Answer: 976700 (ft³)
